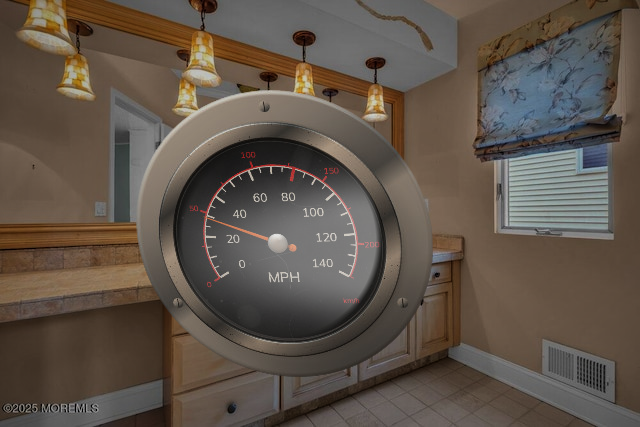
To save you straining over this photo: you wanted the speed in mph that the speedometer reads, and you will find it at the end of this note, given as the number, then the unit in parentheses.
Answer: 30 (mph)
